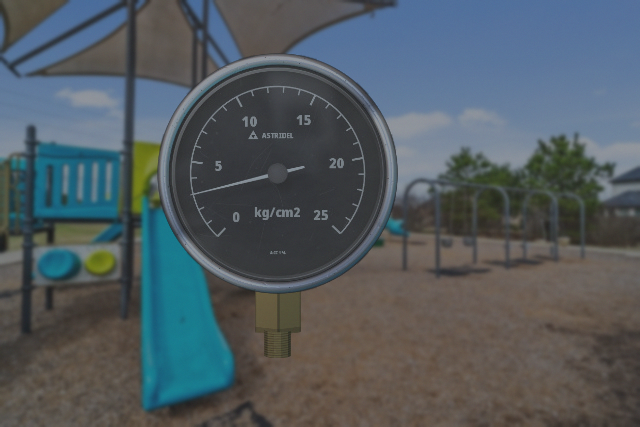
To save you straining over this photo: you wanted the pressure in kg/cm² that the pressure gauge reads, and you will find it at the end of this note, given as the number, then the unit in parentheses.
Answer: 3 (kg/cm²)
